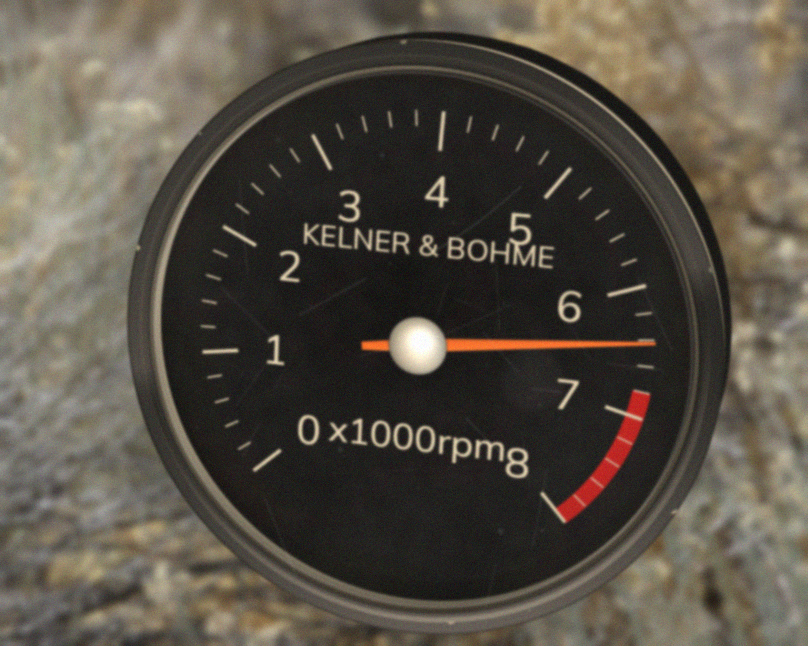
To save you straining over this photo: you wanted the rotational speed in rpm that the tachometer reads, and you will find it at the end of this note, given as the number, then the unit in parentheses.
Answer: 6400 (rpm)
